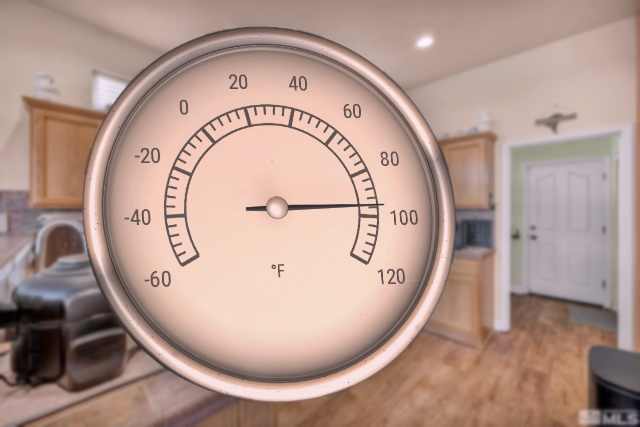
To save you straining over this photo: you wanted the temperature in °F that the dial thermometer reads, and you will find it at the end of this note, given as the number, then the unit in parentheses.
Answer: 96 (°F)
